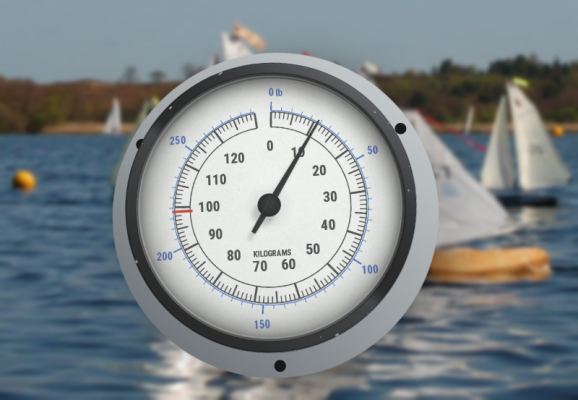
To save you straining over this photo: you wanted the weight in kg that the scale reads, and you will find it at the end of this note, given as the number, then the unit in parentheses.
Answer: 11 (kg)
